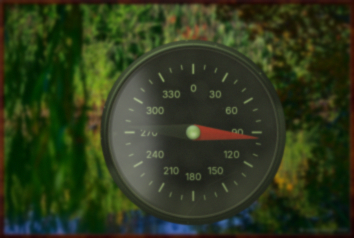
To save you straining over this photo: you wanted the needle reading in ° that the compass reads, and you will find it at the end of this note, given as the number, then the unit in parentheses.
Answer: 95 (°)
